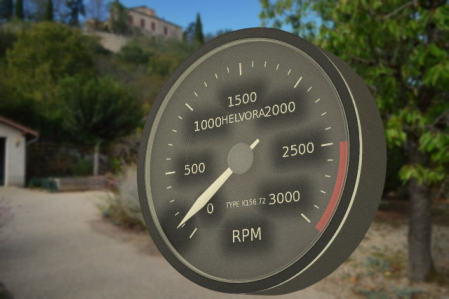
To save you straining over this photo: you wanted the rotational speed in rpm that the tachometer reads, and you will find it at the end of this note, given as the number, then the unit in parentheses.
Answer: 100 (rpm)
